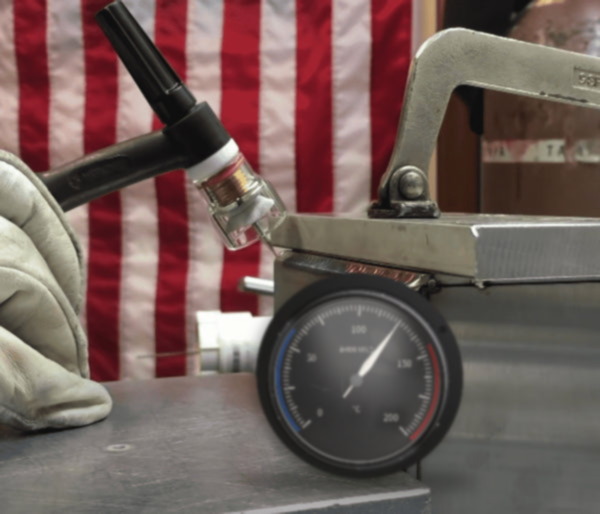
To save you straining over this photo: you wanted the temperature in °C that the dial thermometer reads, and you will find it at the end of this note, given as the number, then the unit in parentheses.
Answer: 125 (°C)
